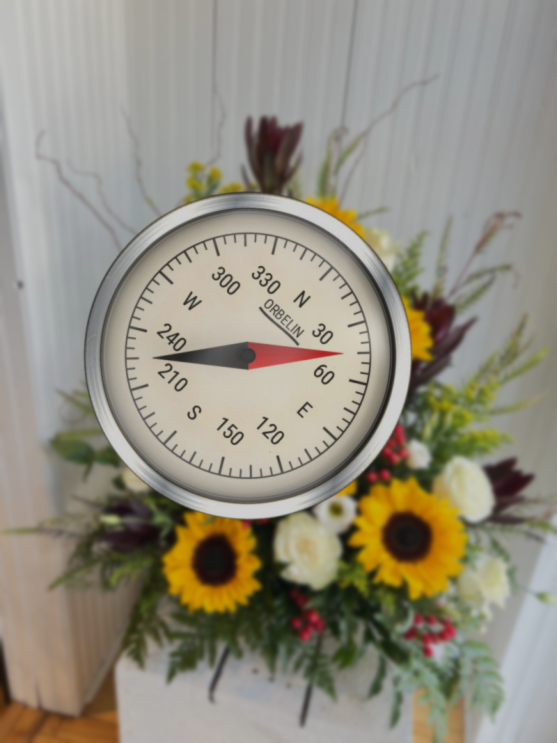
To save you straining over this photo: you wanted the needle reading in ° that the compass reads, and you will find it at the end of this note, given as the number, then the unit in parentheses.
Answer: 45 (°)
